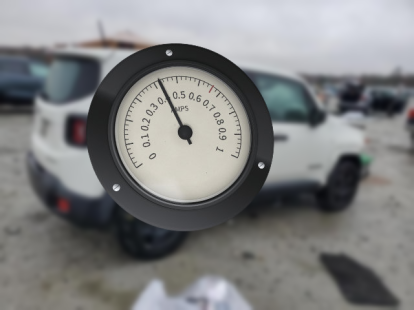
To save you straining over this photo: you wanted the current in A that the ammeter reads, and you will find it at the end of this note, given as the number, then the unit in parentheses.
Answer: 0.42 (A)
